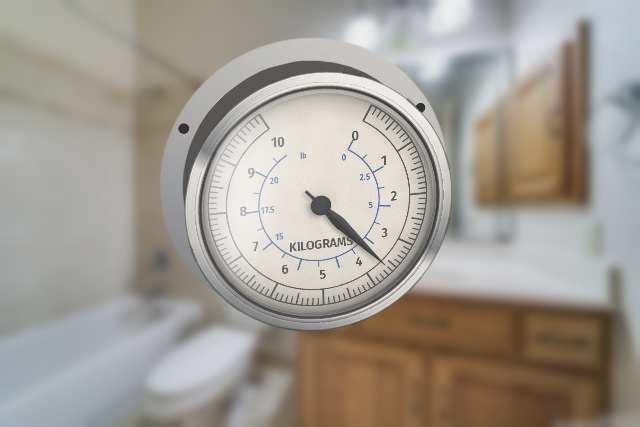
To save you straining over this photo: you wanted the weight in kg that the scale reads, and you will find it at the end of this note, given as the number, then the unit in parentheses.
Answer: 3.6 (kg)
